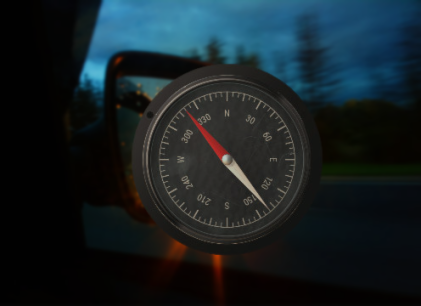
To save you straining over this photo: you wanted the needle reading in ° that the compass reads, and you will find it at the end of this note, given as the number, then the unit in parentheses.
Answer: 320 (°)
